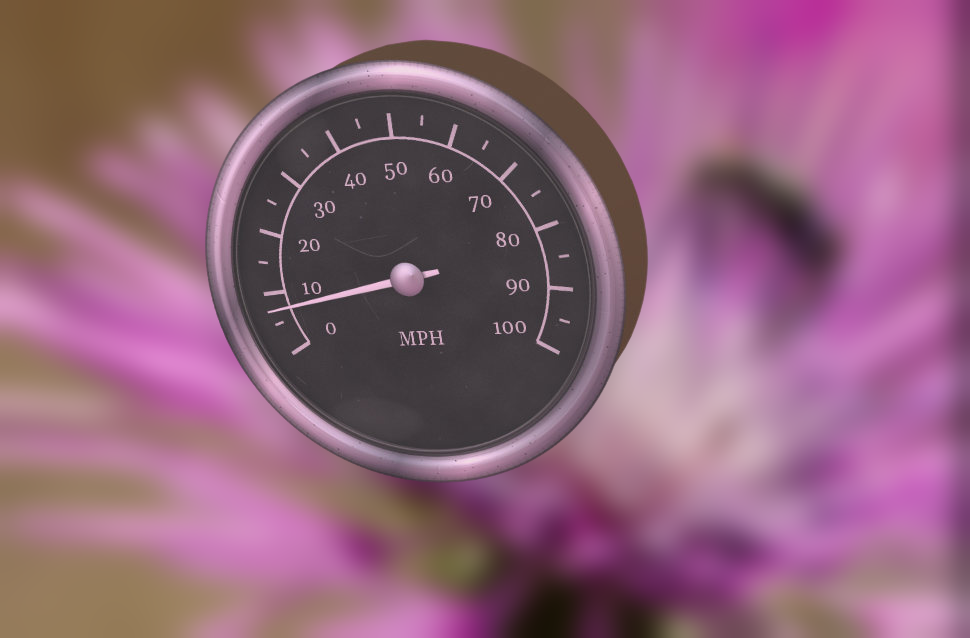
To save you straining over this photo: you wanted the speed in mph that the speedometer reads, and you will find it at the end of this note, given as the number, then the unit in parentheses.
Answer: 7.5 (mph)
